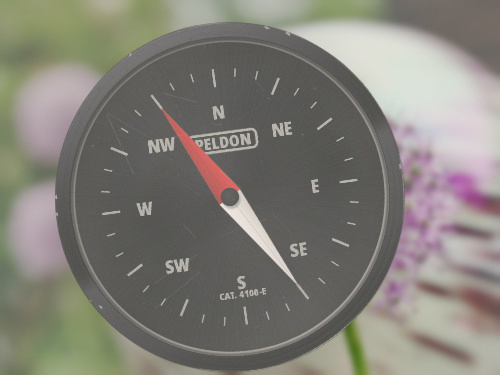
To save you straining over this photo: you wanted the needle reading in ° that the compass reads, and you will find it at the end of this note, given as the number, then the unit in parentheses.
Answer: 330 (°)
